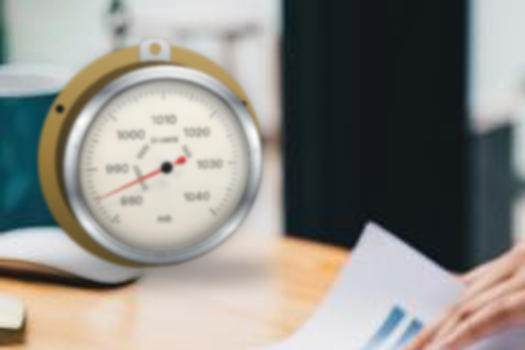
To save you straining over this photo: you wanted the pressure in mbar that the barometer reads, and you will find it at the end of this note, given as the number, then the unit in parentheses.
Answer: 985 (mbar)
